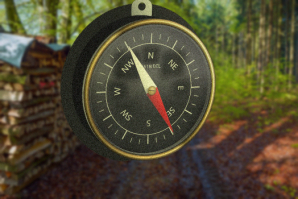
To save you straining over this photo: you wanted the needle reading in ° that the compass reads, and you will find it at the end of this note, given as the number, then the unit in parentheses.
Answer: 150 (°)
